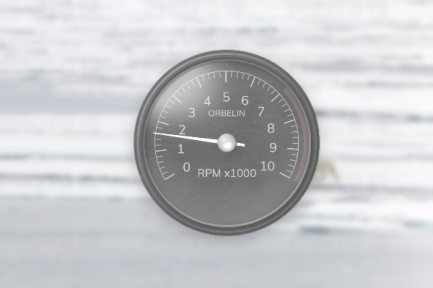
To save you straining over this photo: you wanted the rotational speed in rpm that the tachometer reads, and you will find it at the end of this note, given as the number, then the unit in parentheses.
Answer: 1600 (rpm)
